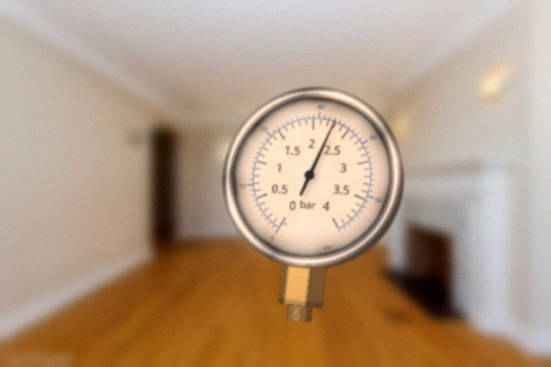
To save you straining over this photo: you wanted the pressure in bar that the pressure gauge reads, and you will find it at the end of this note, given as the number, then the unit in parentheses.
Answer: 2.3 (bar)
